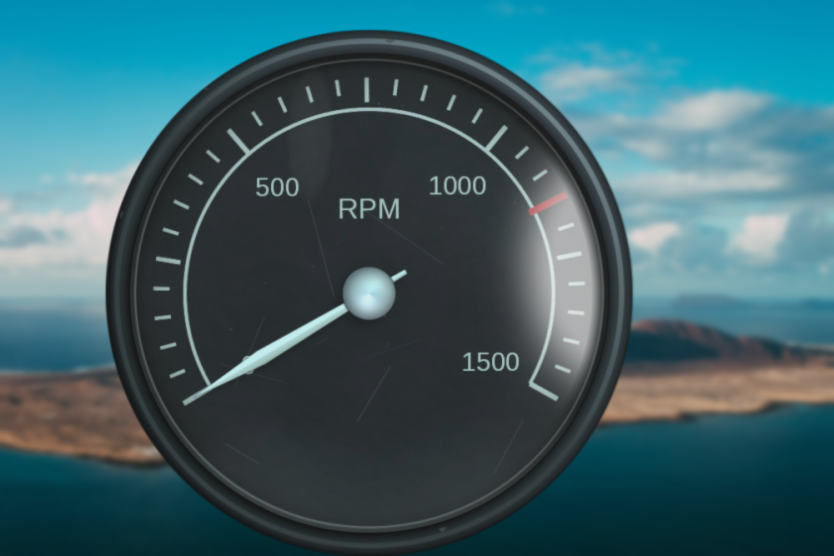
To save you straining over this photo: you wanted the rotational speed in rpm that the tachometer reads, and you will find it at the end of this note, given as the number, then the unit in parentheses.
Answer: 0 (rpm)
